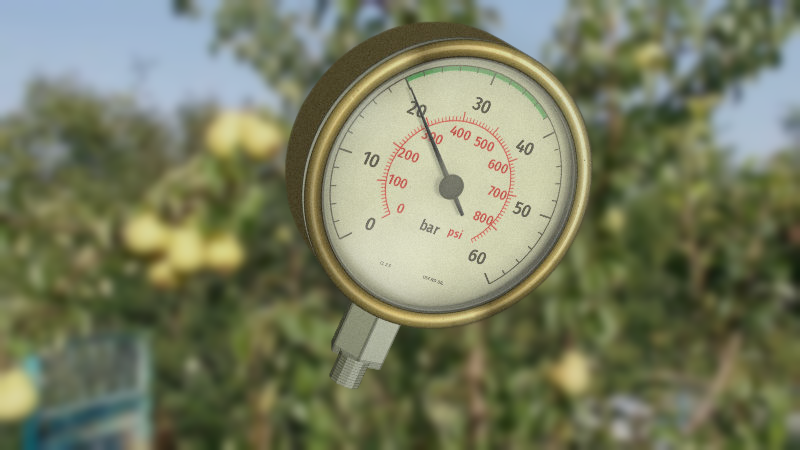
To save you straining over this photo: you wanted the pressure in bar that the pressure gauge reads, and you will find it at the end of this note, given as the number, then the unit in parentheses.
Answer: 20 (bar)
